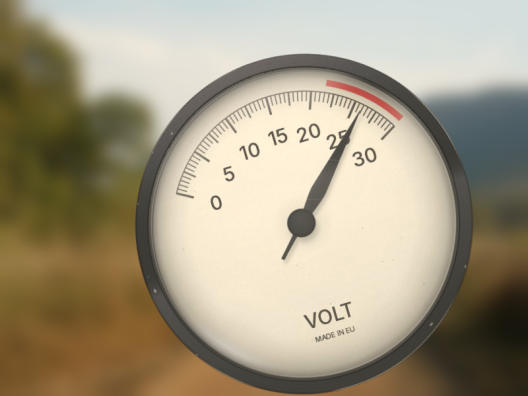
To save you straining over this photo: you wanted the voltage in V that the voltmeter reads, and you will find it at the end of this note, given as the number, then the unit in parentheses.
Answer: 26 (V)
